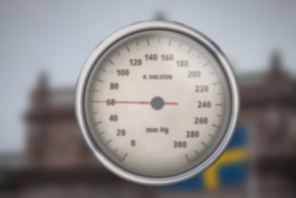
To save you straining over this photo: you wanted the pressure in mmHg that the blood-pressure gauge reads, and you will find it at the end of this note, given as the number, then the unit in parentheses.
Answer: 60 (mmHg)
